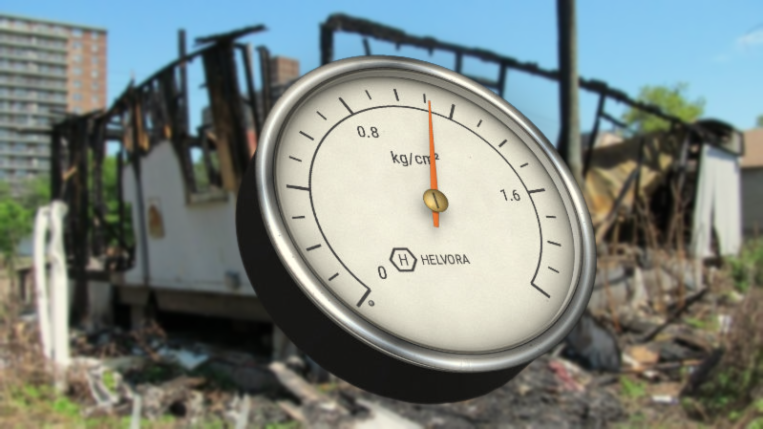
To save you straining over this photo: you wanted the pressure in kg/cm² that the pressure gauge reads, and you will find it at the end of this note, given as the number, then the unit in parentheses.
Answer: 1.1 (kg/cm²)
